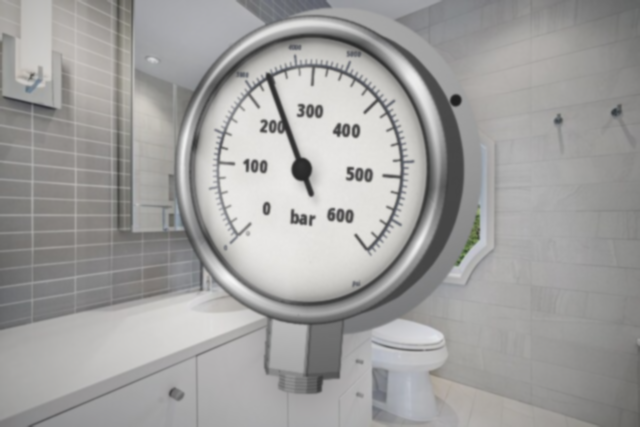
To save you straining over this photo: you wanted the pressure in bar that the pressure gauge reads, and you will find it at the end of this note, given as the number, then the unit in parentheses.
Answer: 240 (bar)
